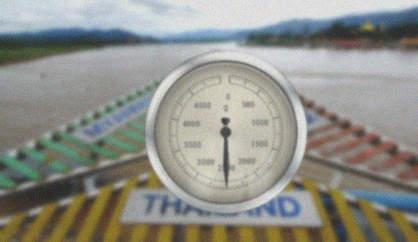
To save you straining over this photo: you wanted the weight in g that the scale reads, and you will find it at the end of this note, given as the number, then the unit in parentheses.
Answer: 2500 (g)
